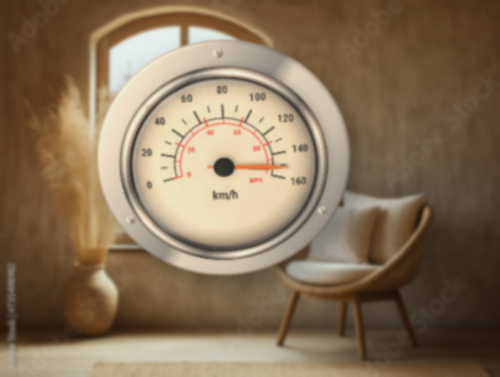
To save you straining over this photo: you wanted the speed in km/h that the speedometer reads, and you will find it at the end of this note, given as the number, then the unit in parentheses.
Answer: 150 (km/h)
